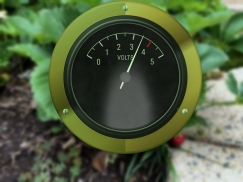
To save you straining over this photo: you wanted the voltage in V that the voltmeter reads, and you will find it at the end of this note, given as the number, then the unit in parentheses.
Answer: 3.5 (V)
